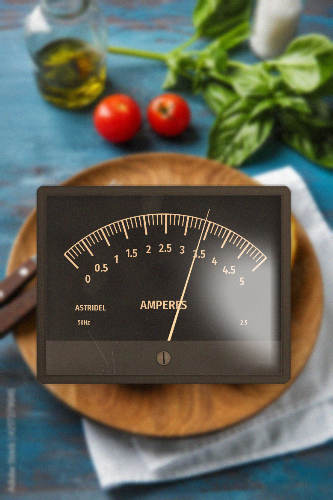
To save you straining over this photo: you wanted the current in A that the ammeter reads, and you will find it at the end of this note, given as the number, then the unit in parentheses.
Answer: 3.4 (A)
